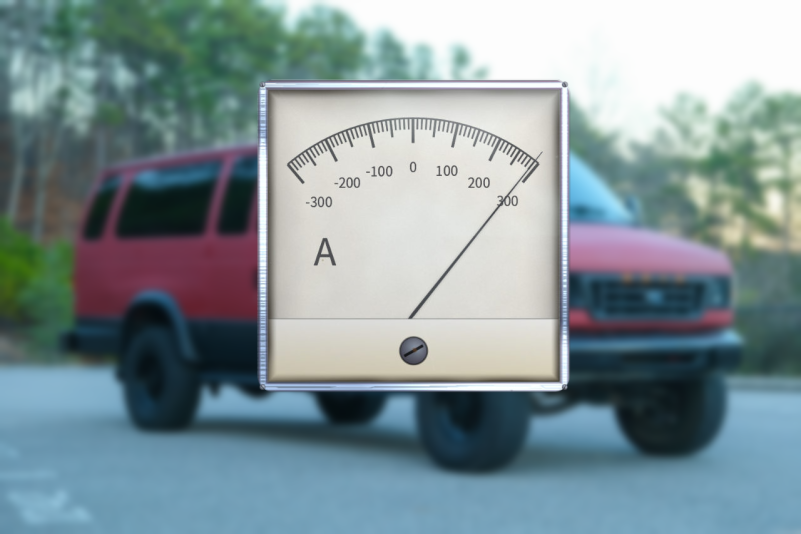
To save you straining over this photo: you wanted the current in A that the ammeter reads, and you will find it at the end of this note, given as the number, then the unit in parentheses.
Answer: 290 (A)
